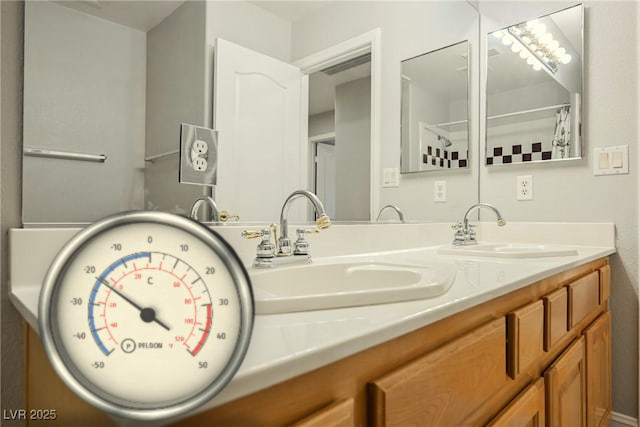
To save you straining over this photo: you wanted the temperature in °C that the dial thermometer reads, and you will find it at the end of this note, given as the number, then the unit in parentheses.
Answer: -20 (°C)
